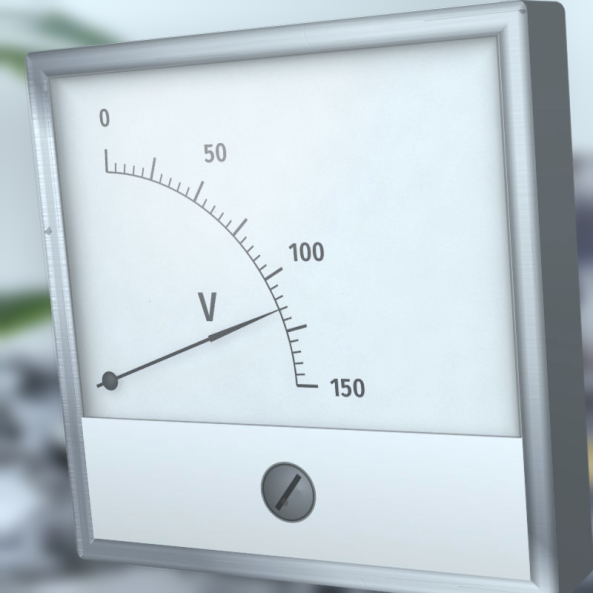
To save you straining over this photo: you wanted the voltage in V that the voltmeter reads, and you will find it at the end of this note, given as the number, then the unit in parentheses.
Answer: 115 (V)
